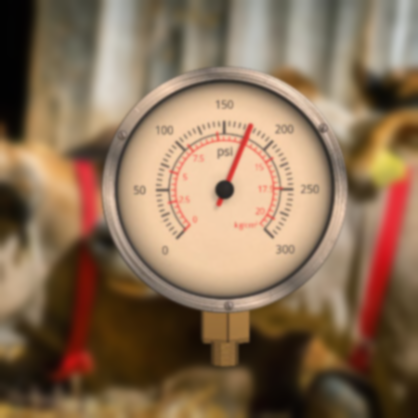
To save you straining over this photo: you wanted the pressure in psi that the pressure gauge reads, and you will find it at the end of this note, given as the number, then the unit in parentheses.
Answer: 175 (psi)
